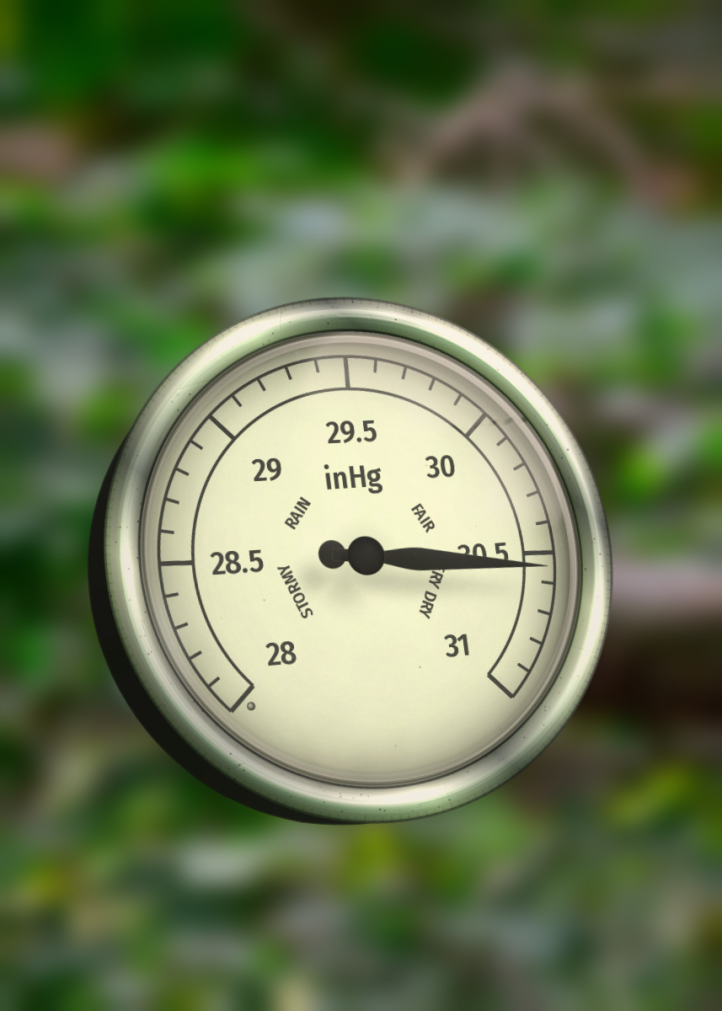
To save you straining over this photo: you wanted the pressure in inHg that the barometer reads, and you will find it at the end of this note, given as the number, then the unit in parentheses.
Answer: 30.55 (inHg)
